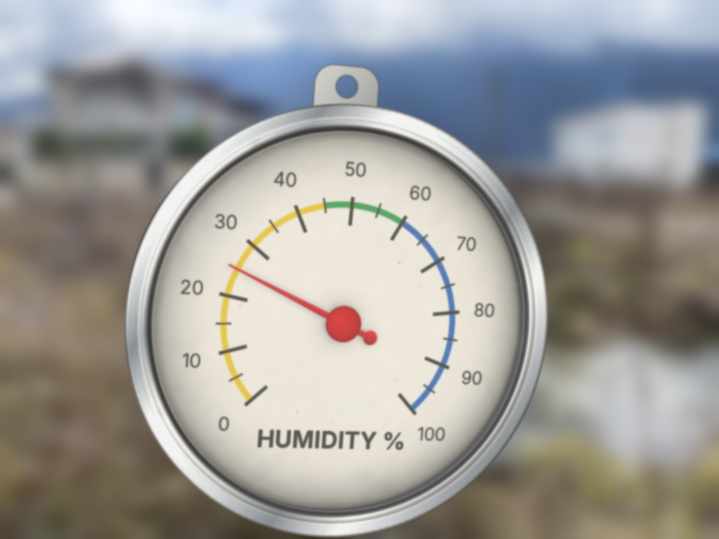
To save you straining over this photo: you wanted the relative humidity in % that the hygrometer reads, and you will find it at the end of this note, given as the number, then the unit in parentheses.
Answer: 25 (%)
